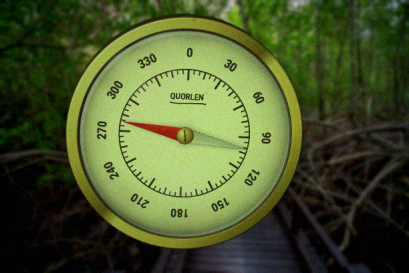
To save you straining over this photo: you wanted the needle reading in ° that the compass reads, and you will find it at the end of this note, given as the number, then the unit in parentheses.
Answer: 280 (°)
